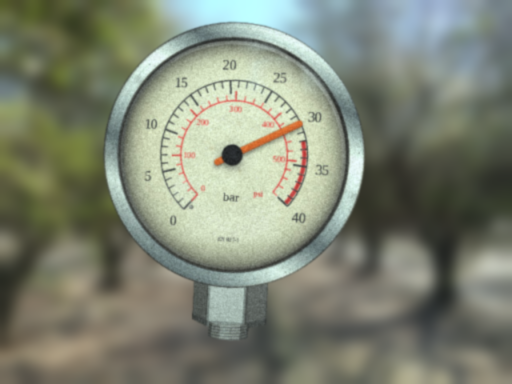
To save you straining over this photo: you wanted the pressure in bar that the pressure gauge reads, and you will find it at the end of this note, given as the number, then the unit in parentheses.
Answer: 30 (bar)
